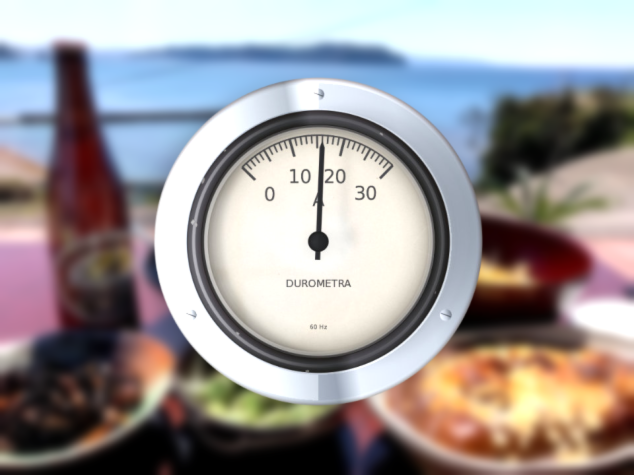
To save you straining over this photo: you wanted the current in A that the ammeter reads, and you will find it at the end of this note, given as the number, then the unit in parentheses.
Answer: 16 (A)
